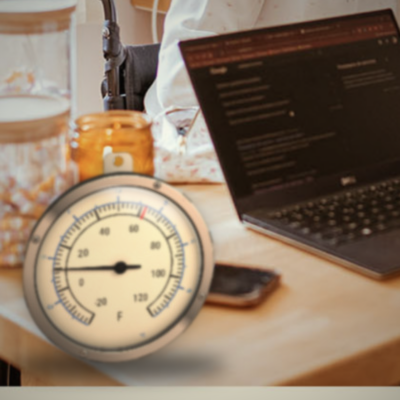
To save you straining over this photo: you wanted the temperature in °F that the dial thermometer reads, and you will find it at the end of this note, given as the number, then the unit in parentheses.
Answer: 10 (°F)
